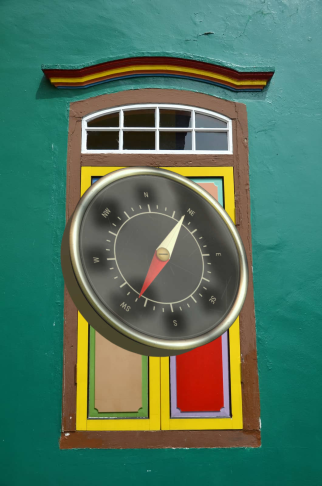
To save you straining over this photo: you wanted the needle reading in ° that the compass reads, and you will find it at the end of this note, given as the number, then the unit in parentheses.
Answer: 220 (°)
